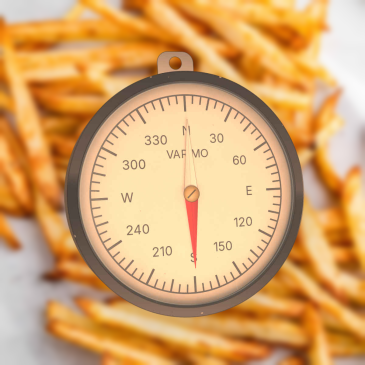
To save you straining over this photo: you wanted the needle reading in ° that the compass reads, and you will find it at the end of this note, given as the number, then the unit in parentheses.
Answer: 180 (°)
